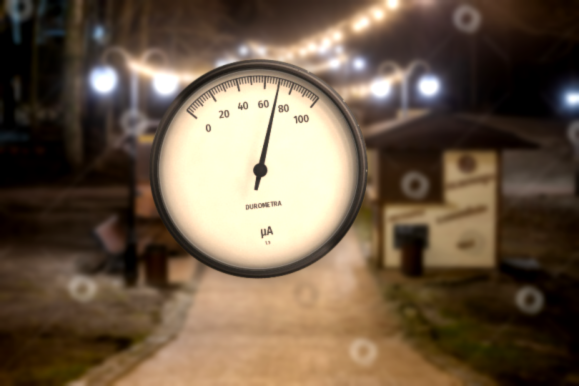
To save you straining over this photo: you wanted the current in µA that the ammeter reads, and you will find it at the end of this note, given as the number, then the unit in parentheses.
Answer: 70 (µA)
